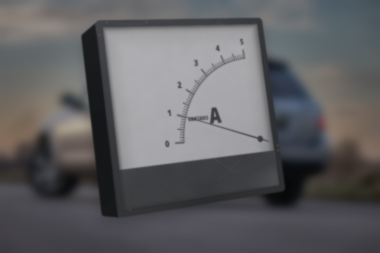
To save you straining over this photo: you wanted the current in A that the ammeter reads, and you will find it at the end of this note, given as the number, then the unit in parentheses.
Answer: 1 (A)
